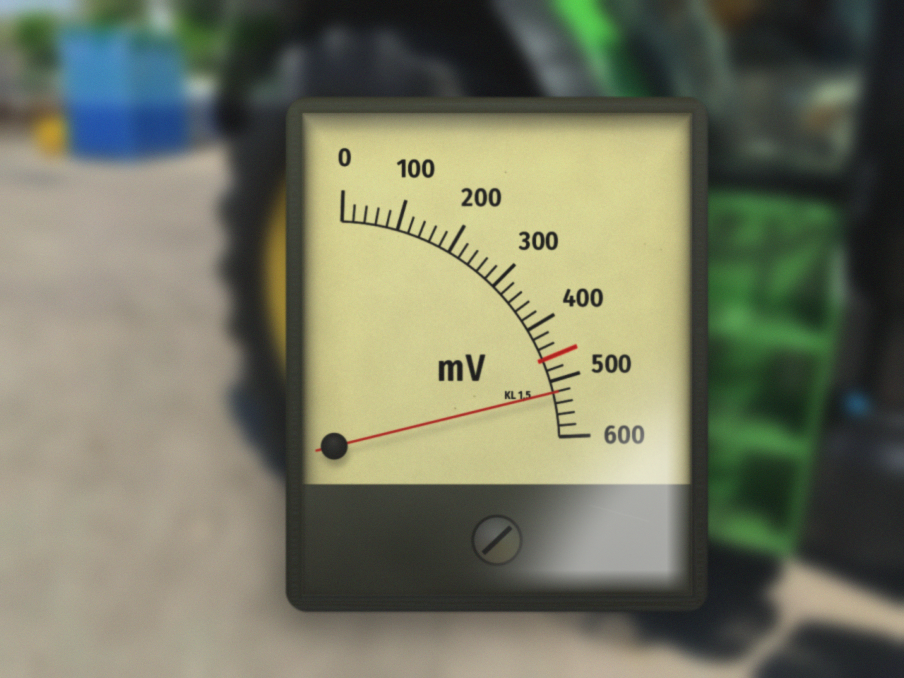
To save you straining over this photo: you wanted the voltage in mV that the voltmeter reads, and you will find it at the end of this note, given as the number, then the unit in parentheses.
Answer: 520 (mV)
